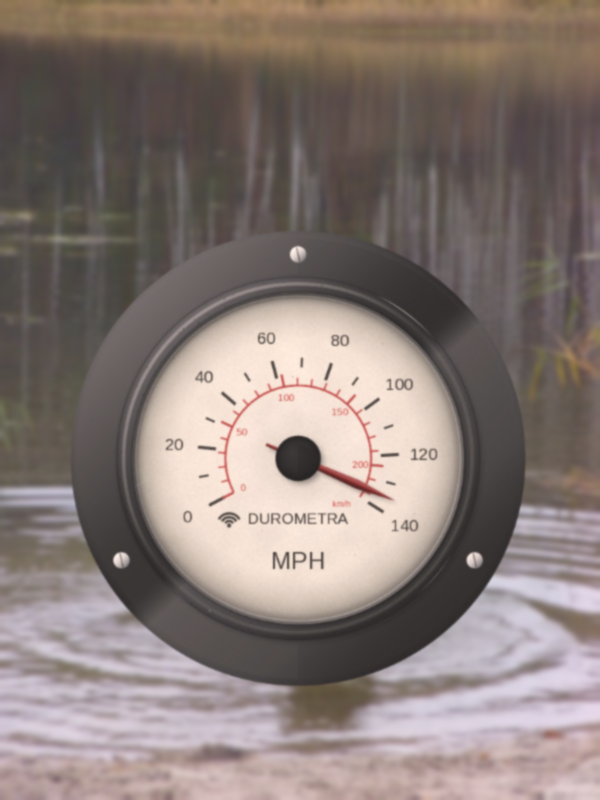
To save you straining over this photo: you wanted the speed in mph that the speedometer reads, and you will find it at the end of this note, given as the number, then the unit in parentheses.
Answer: 135 (mph)
